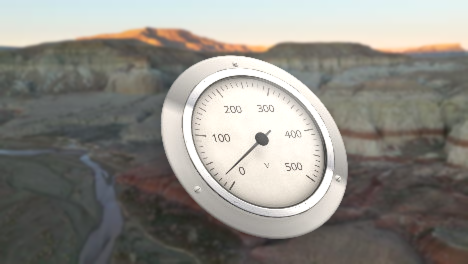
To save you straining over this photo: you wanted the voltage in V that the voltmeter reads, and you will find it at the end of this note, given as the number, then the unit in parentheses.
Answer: 20 (V)
